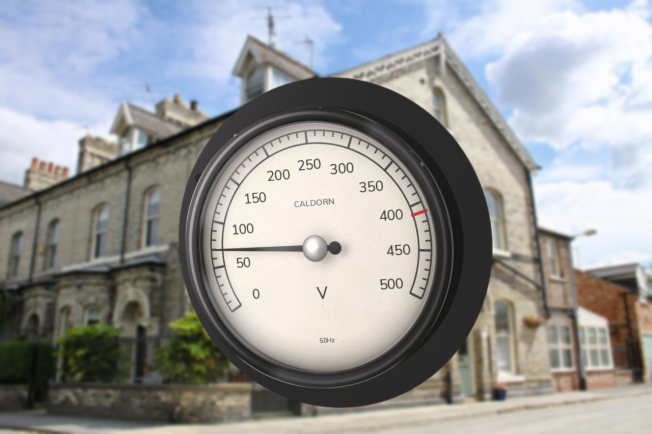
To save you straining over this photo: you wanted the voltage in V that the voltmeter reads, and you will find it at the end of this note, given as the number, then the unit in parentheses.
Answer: 70 (V)
